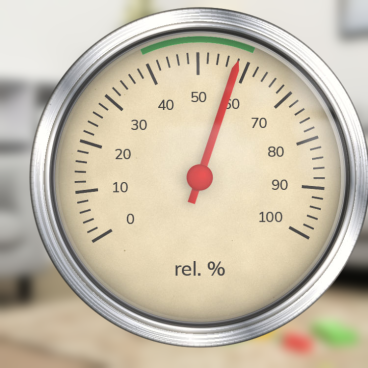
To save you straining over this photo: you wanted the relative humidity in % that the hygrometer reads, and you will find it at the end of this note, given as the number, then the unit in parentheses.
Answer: 58 (%)
